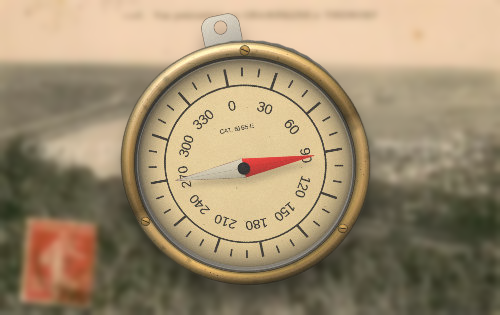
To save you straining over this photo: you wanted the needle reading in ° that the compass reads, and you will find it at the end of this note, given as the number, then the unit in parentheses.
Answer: 90 (°)
